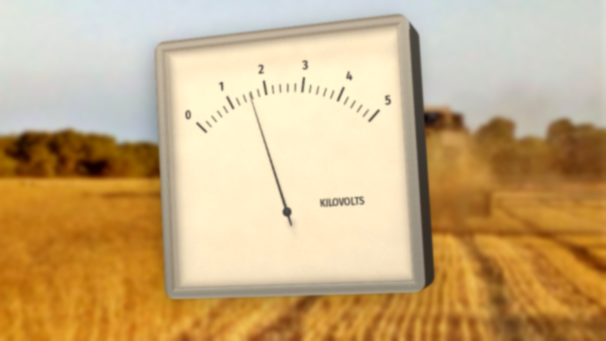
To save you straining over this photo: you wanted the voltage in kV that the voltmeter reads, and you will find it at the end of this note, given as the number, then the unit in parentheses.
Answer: 1.6 (kV)
